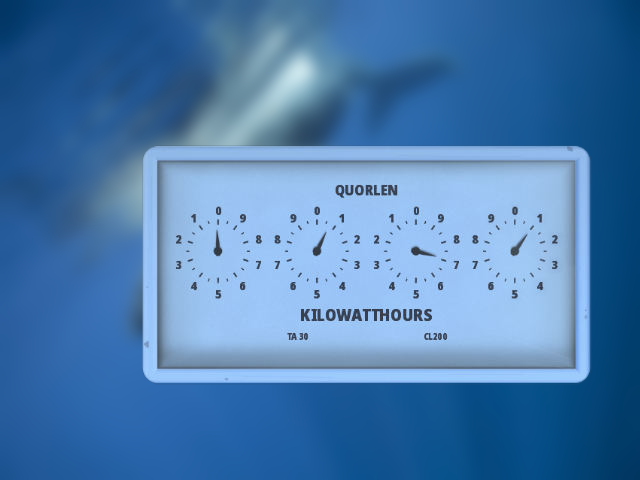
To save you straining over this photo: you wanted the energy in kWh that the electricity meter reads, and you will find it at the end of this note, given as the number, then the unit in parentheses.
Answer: 71 (kWh)
